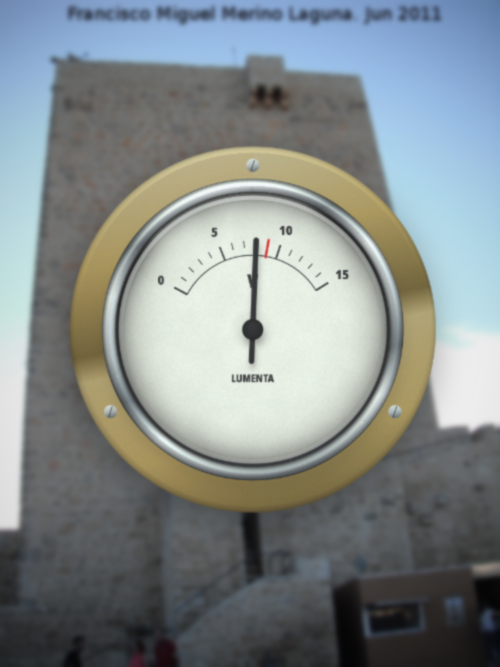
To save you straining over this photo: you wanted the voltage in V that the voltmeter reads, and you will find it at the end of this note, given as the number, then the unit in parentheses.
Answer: 8 (V)
